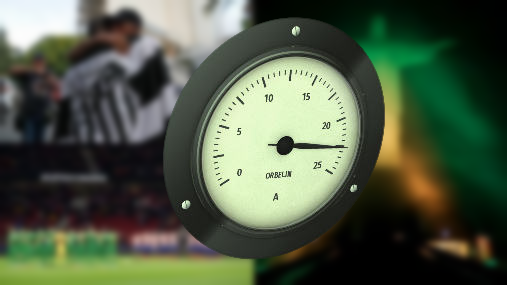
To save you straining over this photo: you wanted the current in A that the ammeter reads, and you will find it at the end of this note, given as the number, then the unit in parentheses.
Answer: 22.5 (A)
